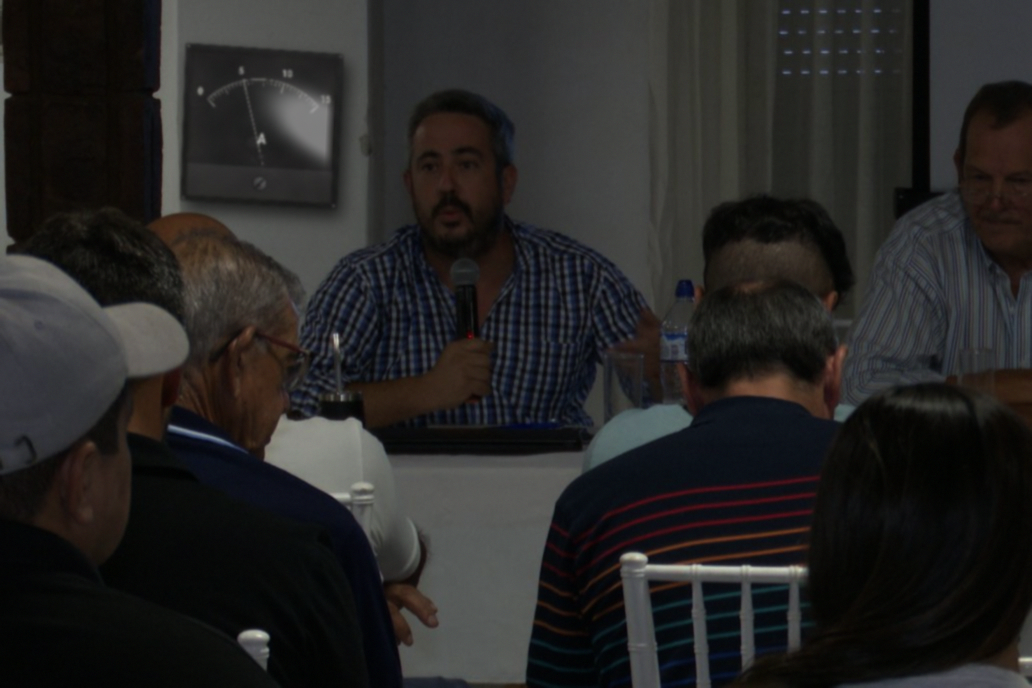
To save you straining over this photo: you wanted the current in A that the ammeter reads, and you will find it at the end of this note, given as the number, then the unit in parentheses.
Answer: 5 (A)
